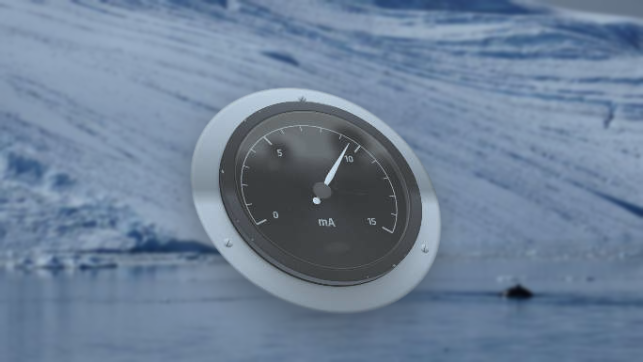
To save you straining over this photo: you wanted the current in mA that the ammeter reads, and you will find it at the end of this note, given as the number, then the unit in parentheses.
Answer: 9.5 (mA)
